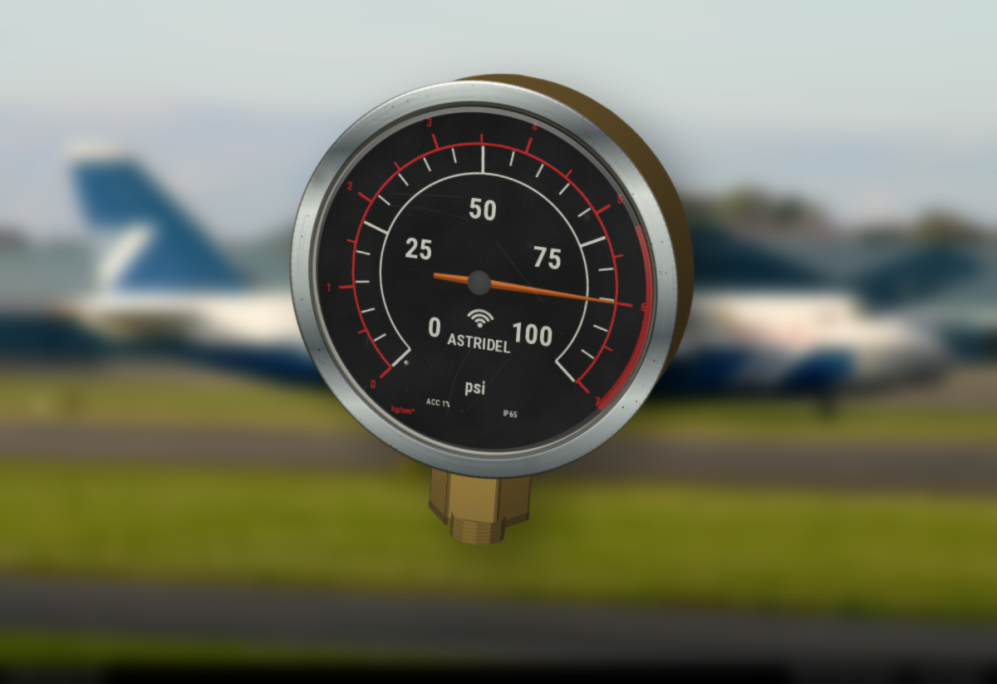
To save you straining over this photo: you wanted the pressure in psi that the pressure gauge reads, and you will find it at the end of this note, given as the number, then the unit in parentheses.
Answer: 85 (psi)
